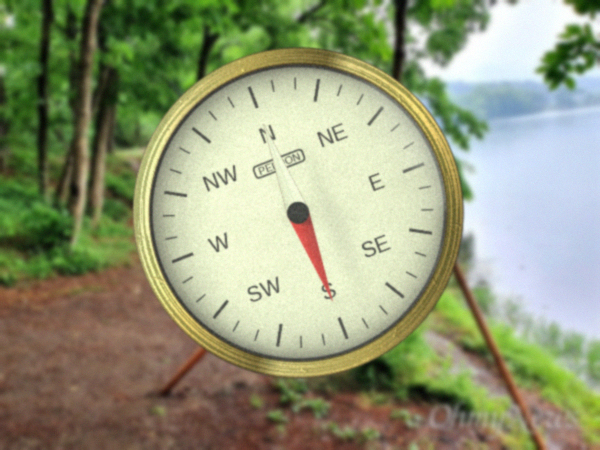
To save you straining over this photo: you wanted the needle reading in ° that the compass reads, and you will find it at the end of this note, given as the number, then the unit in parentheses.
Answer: 180 (°)
